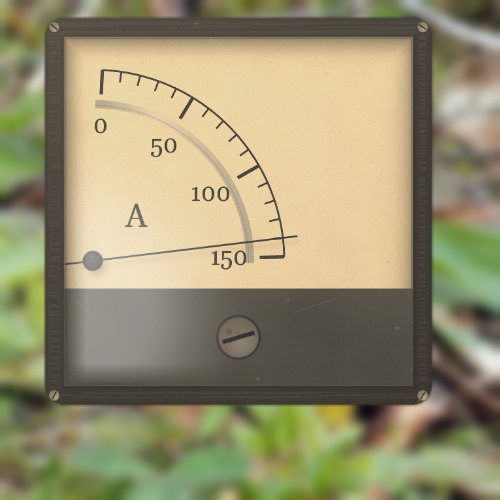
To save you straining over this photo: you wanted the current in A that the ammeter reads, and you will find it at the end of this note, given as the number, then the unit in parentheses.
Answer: 140 (A)
